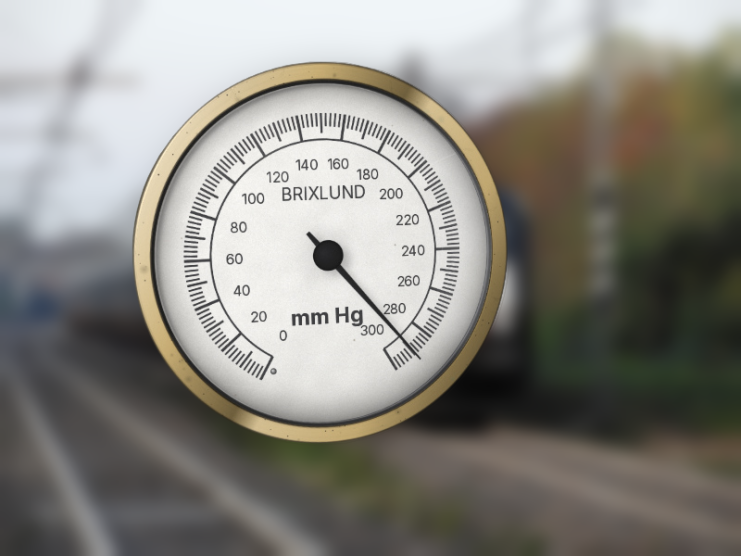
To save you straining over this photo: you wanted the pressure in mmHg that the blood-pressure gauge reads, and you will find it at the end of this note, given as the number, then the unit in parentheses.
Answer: 290 (mmHg)
